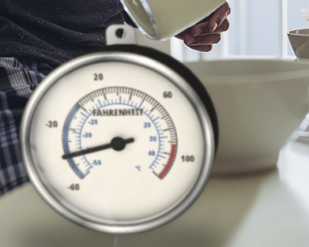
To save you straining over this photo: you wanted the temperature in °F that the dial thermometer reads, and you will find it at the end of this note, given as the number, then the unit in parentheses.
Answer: -40 (°F)
